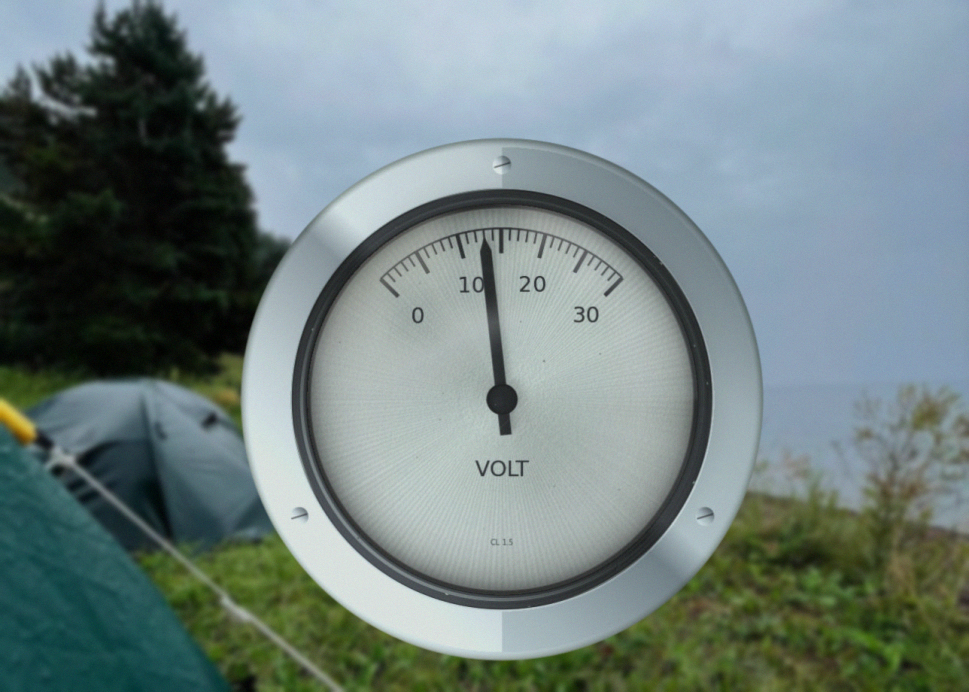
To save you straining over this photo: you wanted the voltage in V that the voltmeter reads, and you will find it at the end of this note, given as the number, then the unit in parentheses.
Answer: 13 (V)
